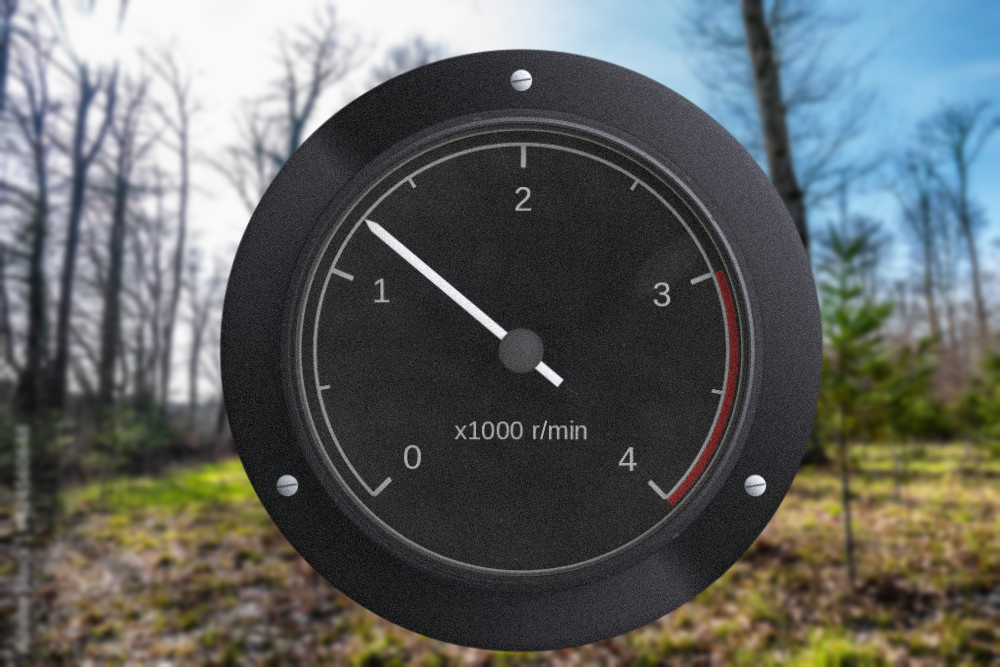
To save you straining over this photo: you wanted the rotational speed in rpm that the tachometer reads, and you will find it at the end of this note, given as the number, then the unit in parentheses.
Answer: 1250 (rpm)
